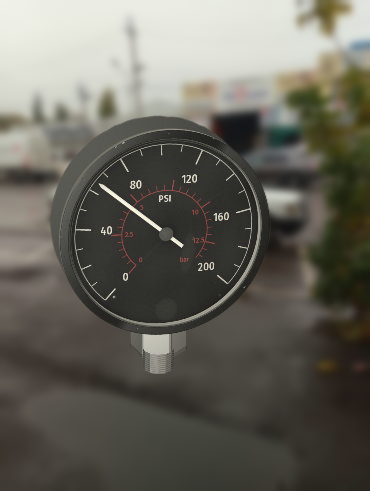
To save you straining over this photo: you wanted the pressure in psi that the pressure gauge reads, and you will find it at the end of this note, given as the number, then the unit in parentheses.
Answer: 65 (psi)
